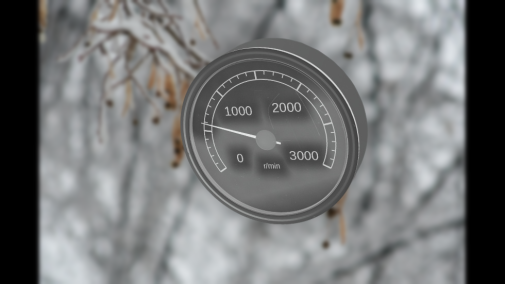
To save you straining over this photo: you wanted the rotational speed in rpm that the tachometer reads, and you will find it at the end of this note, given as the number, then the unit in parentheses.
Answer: 600 (rpm)
